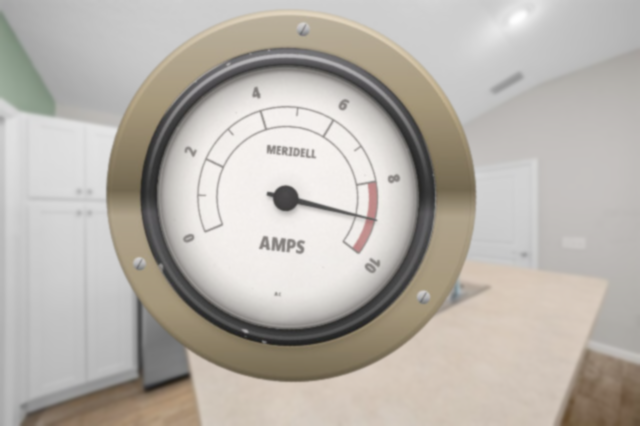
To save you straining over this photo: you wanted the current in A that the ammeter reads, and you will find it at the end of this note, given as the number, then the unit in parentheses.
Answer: 9 (A)
